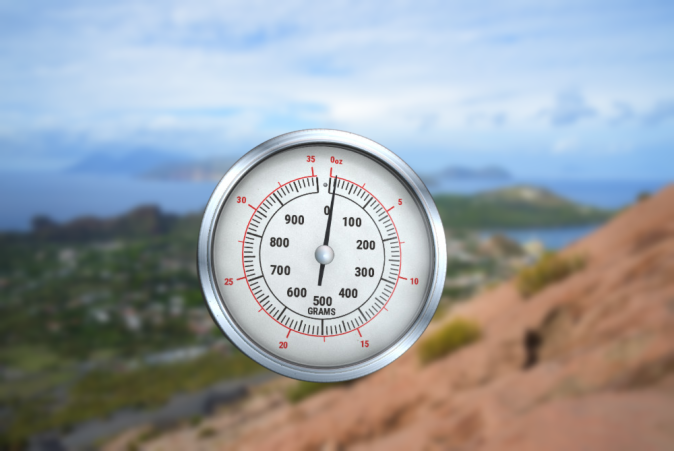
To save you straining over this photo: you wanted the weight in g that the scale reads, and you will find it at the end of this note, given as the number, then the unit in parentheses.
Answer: 10 (g)
